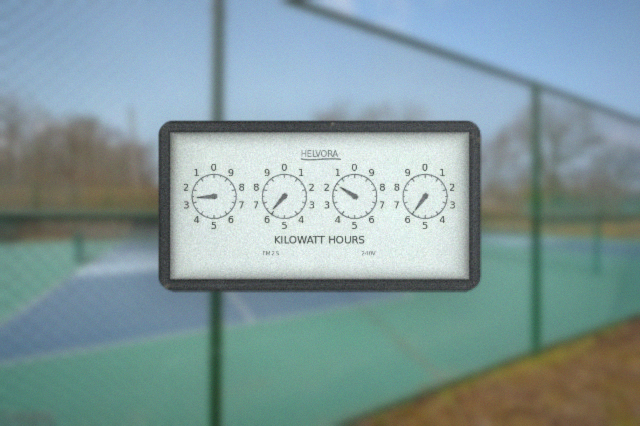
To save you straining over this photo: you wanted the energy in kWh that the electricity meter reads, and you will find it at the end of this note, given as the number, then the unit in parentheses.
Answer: 2616 (kWh)
